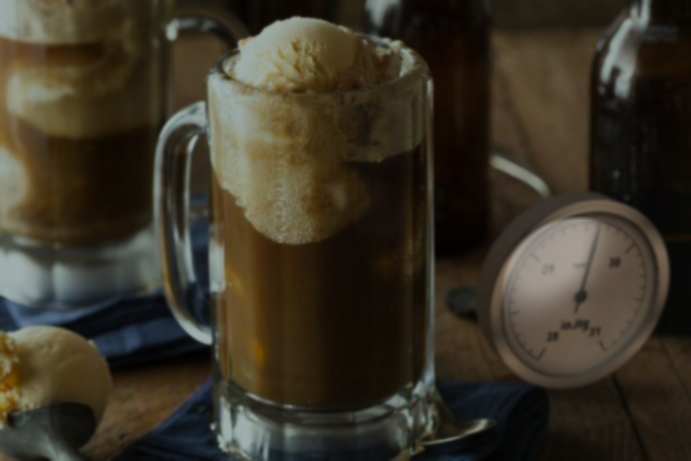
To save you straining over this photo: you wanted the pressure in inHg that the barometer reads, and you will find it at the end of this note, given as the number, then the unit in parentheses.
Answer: 29.6 (inHg)
